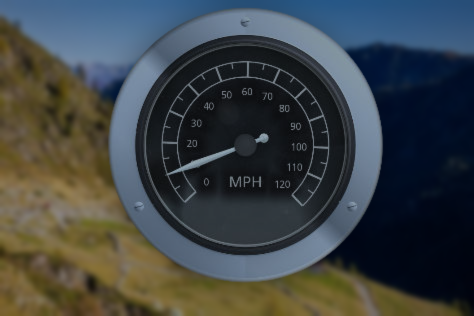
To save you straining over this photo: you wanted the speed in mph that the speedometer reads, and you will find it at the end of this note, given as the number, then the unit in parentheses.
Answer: 10 (mph)
